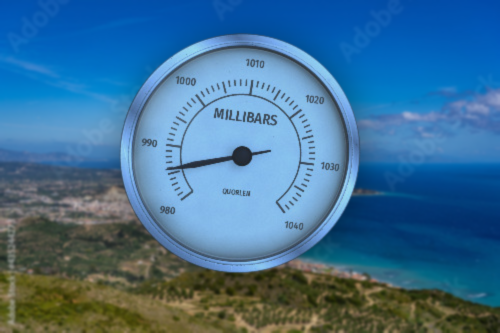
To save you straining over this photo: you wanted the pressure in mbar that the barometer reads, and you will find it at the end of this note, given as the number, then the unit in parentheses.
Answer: 986 (mbar)
